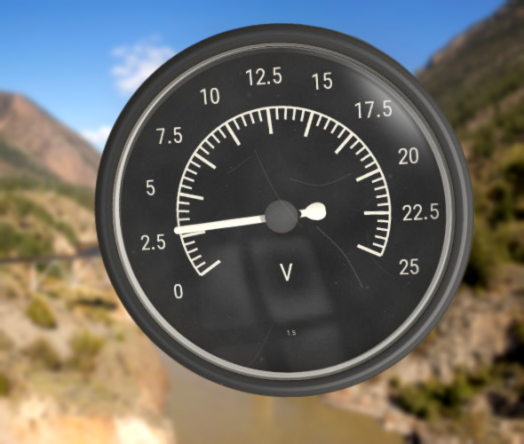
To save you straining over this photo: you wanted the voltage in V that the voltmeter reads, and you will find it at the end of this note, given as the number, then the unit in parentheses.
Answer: 3 (V)
